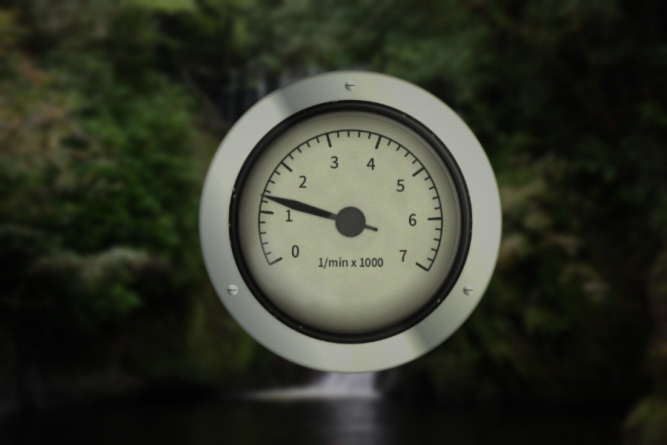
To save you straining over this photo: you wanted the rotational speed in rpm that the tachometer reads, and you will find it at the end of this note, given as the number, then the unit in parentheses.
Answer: 1300 (rpm)
